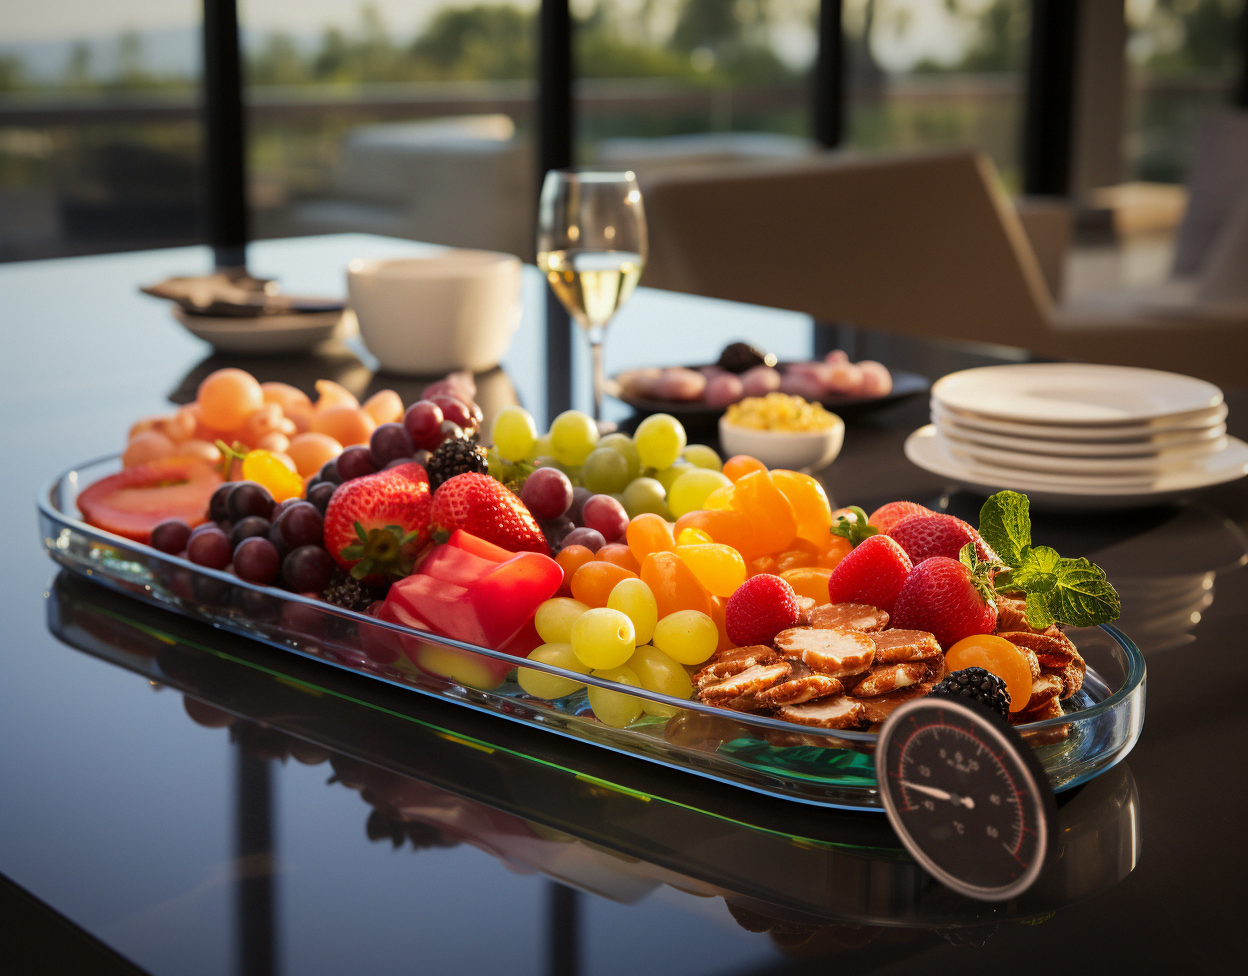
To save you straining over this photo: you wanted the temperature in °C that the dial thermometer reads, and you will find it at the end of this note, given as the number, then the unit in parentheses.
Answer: -30 (°C)
